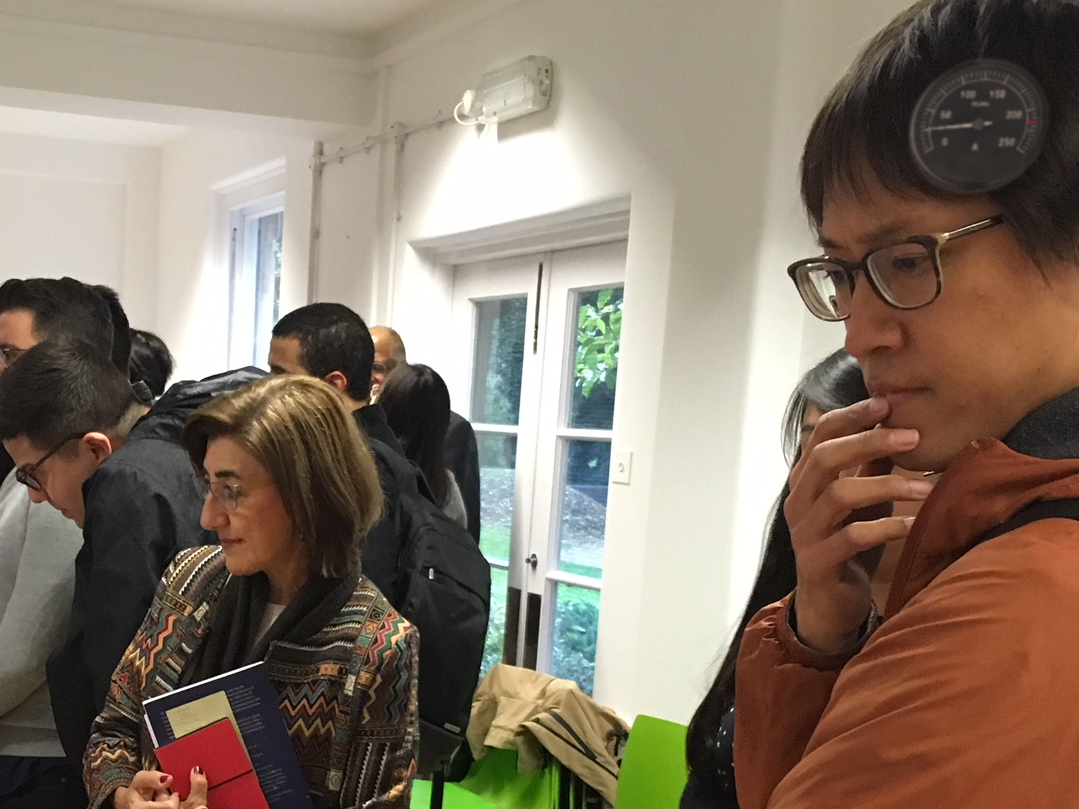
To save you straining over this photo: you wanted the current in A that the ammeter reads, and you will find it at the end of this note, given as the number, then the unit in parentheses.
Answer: 25 (A)
